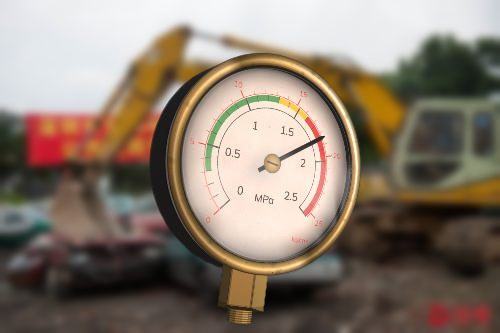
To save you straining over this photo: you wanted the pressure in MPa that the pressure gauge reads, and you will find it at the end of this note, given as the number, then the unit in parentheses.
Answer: 1.8 (MPa)
